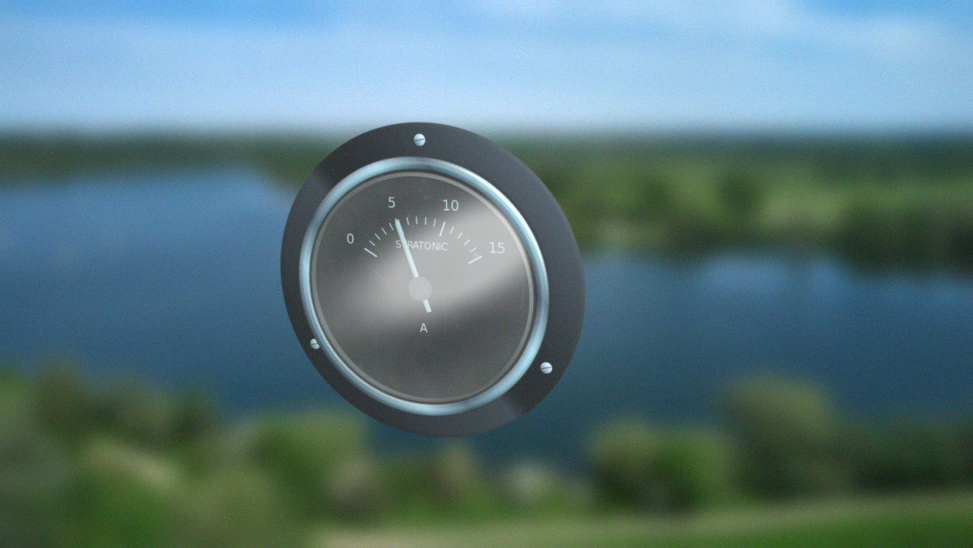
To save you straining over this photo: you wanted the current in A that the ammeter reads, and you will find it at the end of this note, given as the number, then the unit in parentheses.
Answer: 5 (A)
